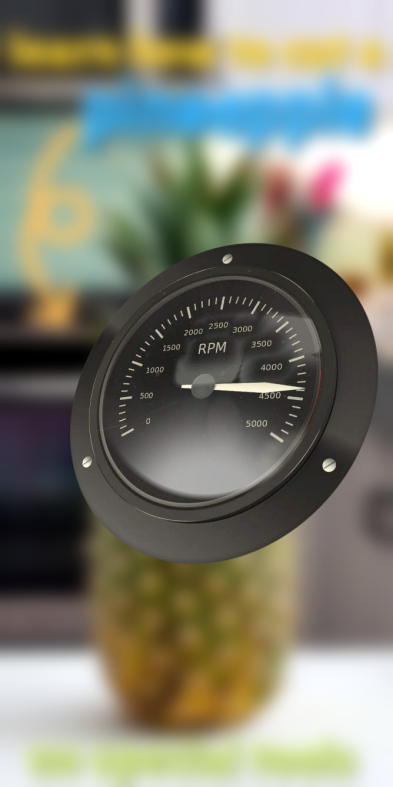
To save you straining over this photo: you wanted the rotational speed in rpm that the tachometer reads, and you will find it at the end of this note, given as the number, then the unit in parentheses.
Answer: 4400 (rpm)
